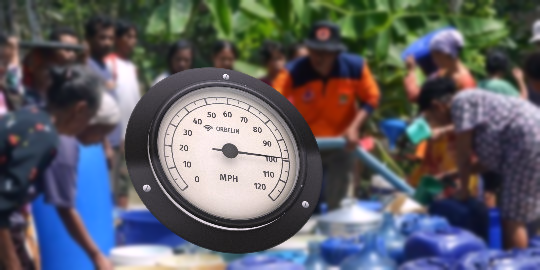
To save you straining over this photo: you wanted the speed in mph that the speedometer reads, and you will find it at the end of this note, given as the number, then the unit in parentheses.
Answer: 100 (mph)
